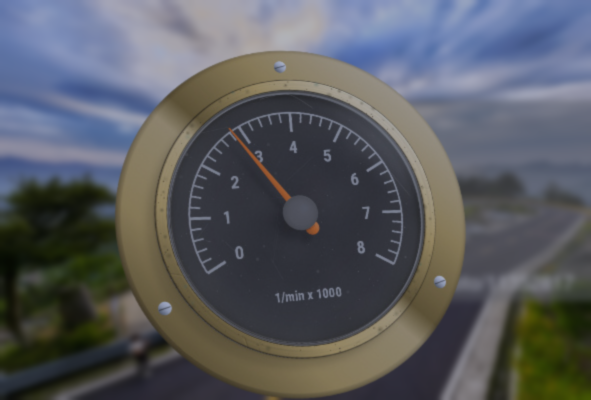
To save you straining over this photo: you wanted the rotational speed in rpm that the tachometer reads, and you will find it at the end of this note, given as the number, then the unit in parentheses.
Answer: 2800 (rpm)
